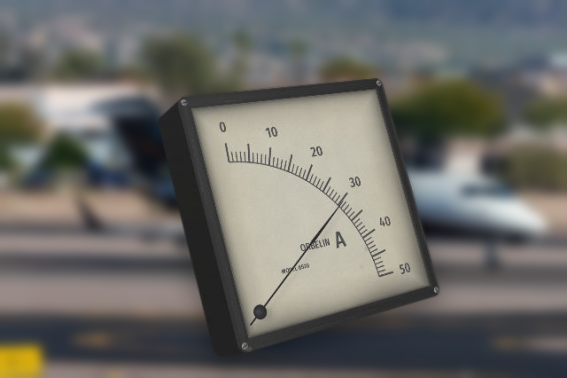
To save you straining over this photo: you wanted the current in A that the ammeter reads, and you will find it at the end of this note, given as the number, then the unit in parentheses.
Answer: 30 (A)
